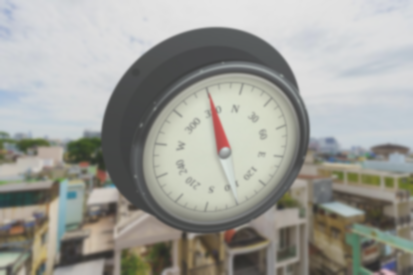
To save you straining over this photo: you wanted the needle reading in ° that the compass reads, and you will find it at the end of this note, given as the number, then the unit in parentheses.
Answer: 330 (°)
